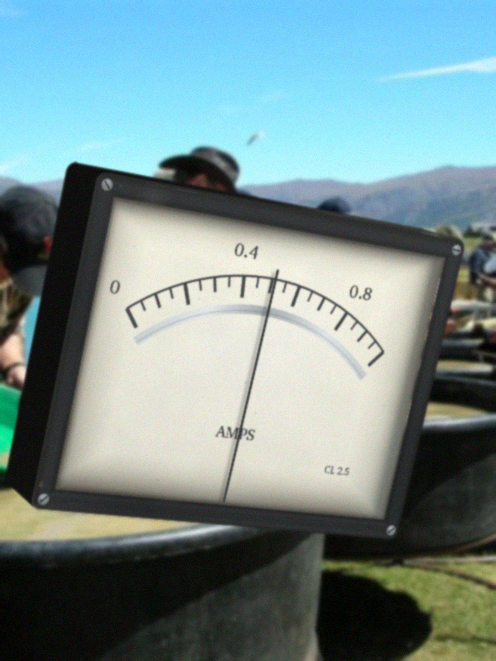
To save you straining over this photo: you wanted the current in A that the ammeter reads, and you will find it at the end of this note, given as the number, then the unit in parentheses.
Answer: 0.5 (A)
